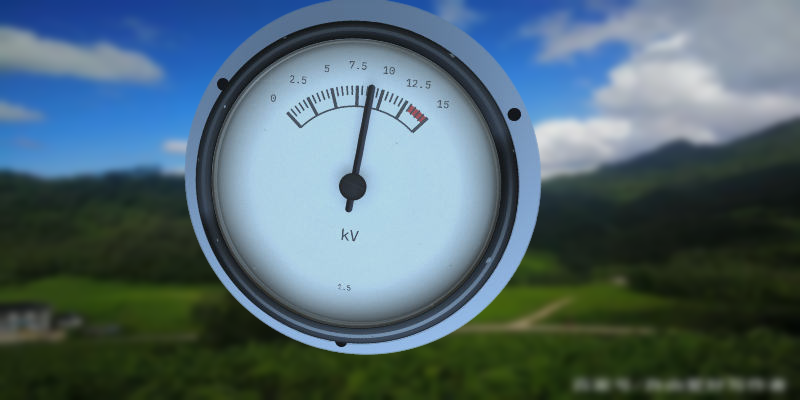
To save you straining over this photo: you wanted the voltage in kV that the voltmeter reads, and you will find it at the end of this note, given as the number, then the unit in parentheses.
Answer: 9 (kV)
